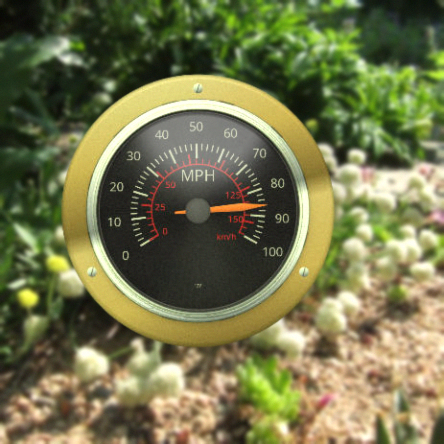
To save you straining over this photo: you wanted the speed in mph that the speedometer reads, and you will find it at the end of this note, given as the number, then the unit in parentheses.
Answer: 86 (mph)
